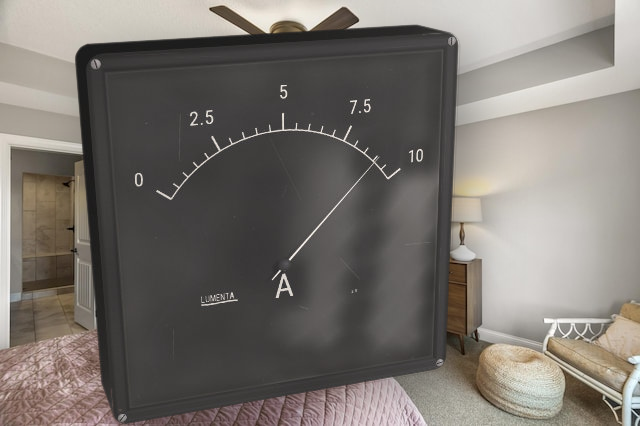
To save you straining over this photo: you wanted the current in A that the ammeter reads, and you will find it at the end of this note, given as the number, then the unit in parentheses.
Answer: 9 (A)
